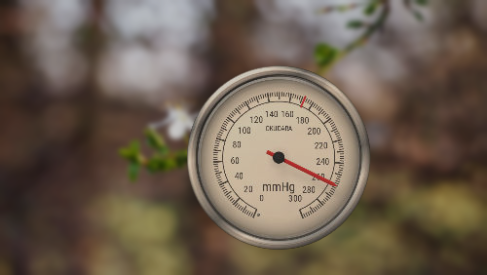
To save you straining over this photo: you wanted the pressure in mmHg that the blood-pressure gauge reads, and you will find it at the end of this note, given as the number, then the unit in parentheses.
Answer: 260 (mmHg)
